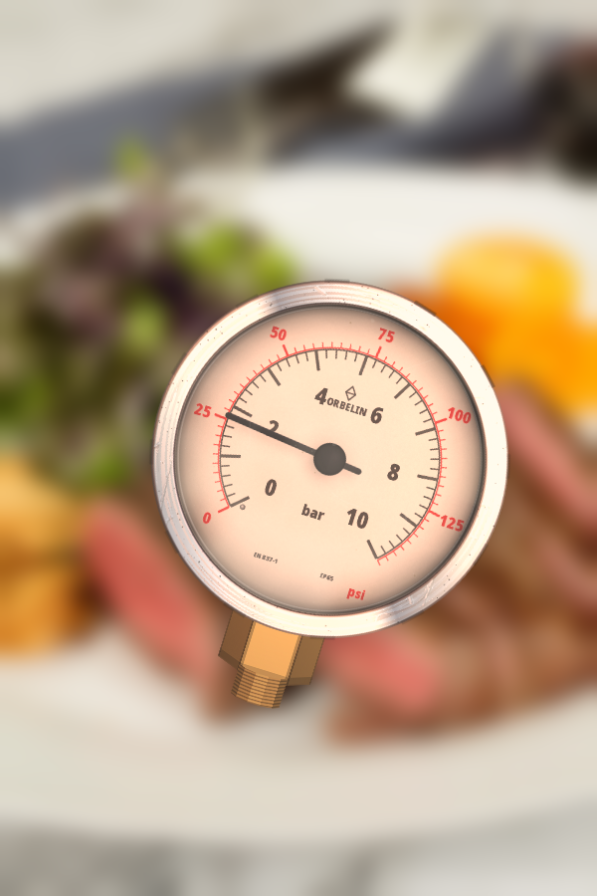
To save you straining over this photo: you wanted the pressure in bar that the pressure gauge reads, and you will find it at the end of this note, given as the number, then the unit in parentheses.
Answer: 1.8 (bar)
